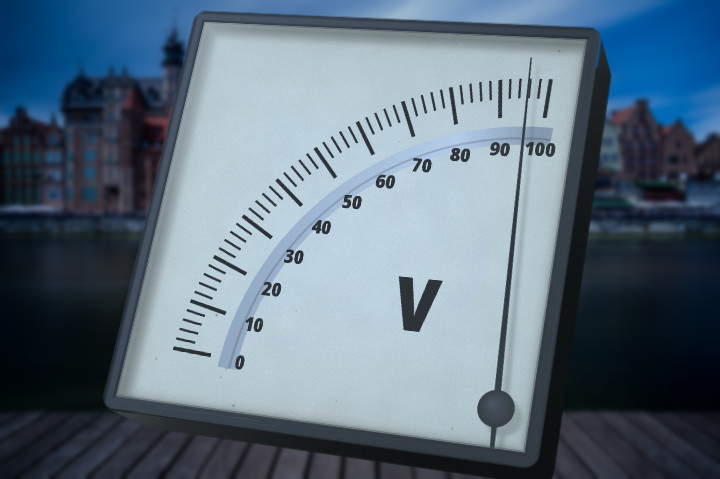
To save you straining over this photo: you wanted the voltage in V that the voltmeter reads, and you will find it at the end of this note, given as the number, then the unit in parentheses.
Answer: 96 (V)
